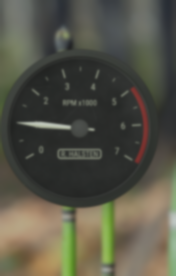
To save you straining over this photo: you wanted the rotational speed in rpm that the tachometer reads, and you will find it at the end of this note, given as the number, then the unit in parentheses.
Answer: 1000 (rpm)
